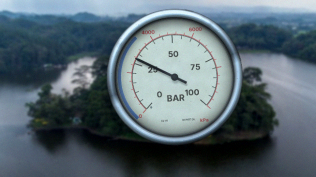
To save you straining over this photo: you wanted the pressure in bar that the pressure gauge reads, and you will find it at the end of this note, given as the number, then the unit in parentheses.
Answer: 27.5 (bar)
